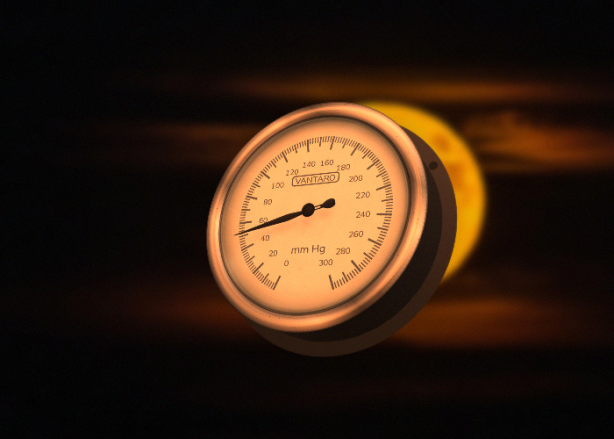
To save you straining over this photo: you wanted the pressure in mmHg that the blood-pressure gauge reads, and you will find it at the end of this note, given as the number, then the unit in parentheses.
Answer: 50 (mmHg)
